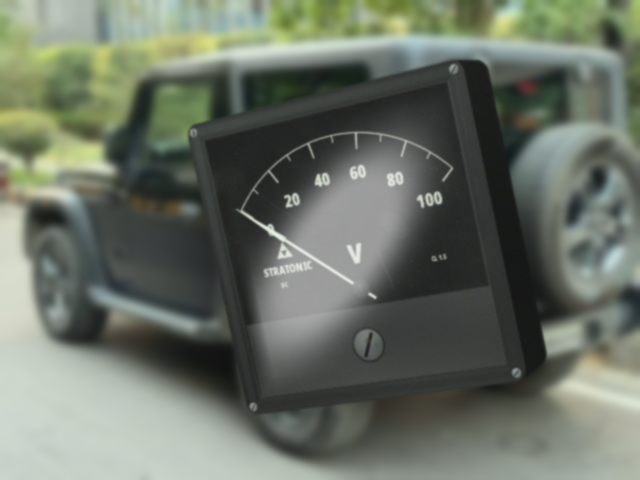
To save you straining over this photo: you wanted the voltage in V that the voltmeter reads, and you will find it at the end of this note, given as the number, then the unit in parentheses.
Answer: 0 (V)
